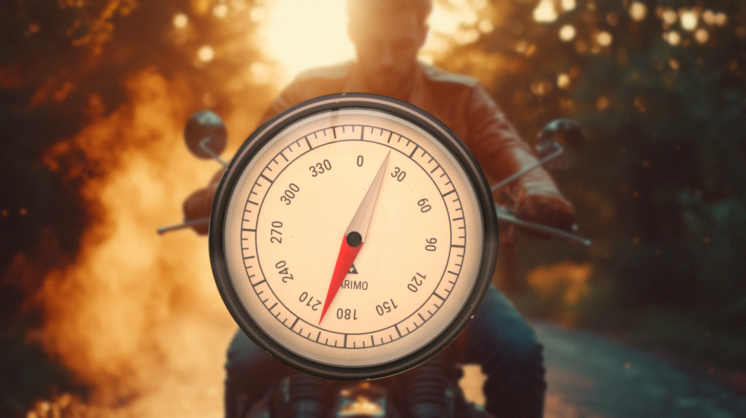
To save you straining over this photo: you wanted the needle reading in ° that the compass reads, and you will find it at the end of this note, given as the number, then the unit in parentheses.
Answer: 197.5 (°)
